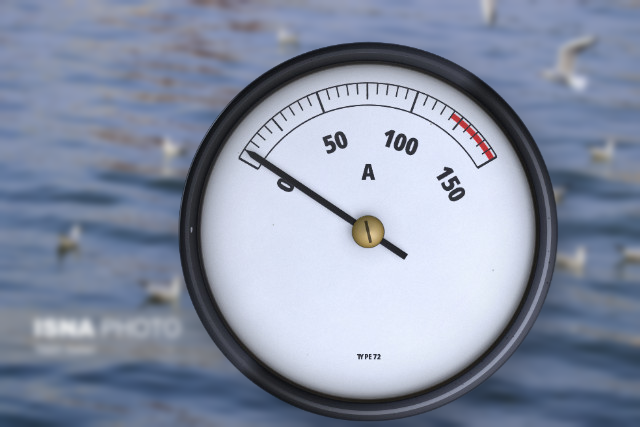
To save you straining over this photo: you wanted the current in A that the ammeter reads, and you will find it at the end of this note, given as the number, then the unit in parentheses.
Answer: 5 (A)
